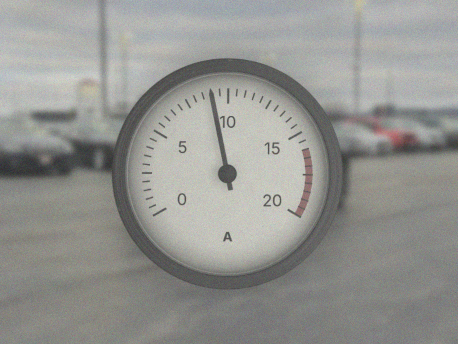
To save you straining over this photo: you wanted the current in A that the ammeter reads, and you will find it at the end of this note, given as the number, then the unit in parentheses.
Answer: 9 (A)
